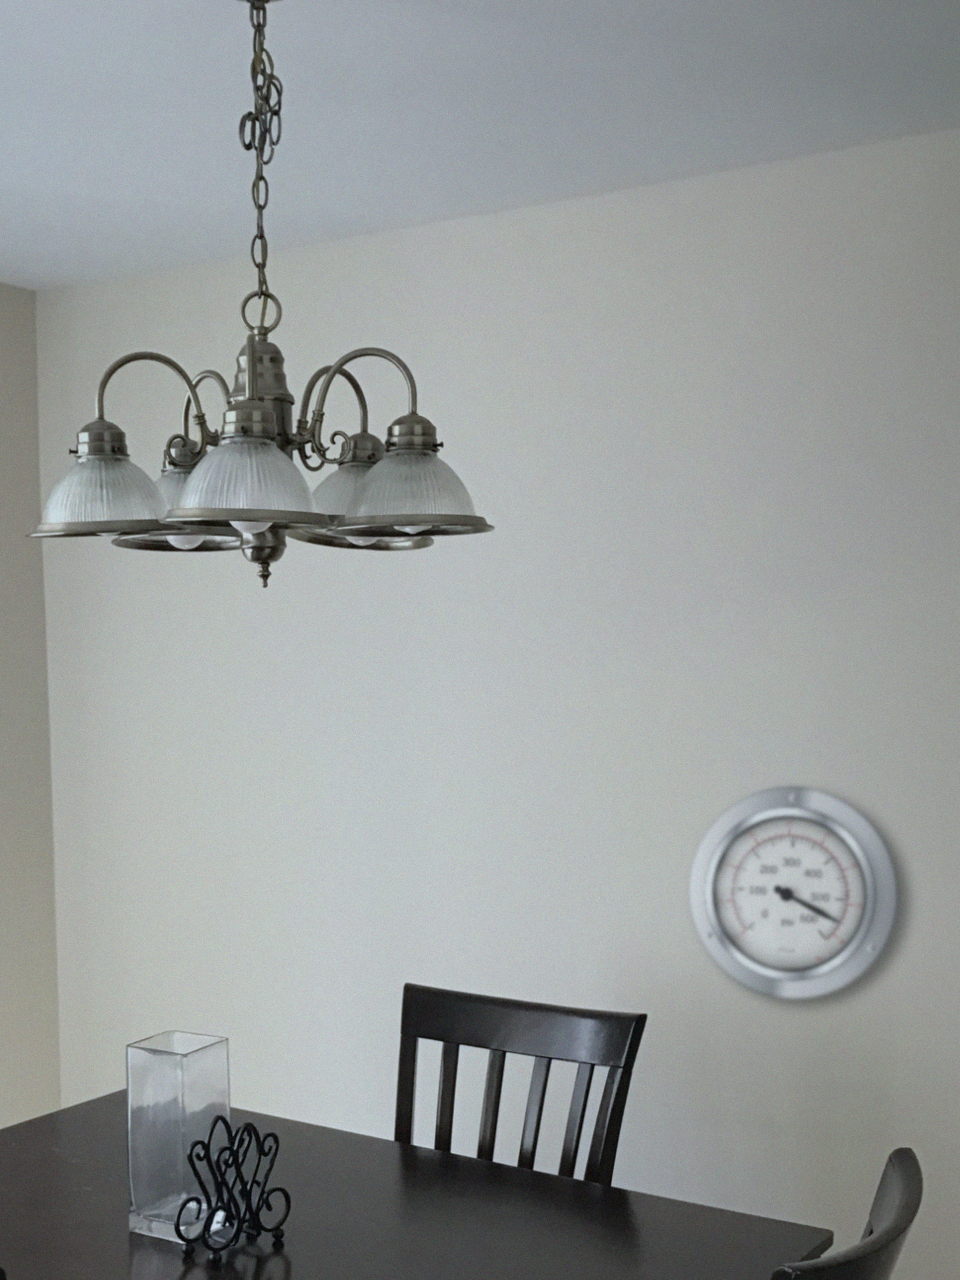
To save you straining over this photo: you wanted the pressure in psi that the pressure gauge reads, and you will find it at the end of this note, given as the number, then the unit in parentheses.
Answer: 550 (psi)
